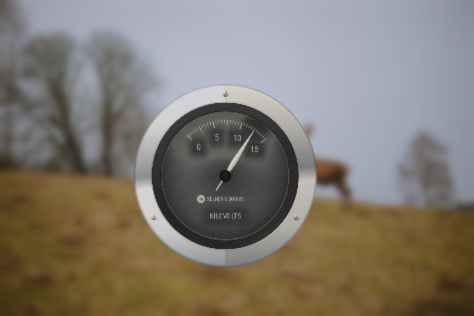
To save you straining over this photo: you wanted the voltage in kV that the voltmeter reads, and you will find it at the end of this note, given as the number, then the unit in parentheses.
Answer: 12.5 (kV)
